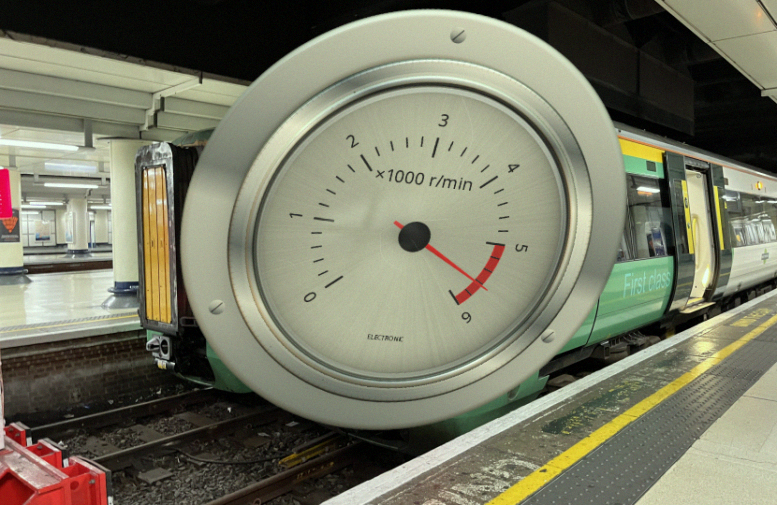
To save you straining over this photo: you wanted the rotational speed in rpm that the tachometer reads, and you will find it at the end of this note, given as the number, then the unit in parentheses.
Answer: 5600 (rpm)
